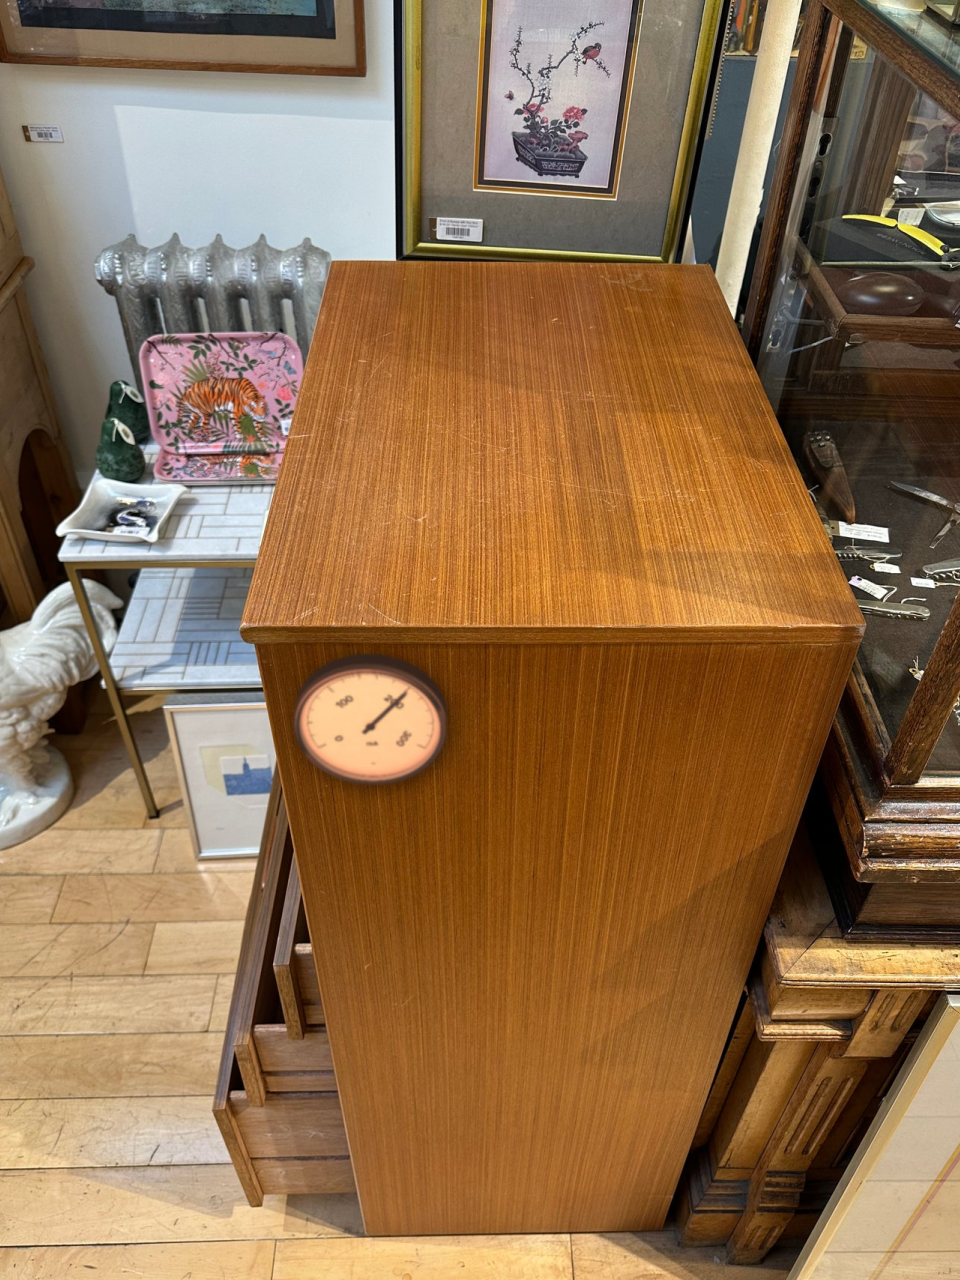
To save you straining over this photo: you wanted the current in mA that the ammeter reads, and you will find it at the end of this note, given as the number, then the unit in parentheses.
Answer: 200 (mA)
